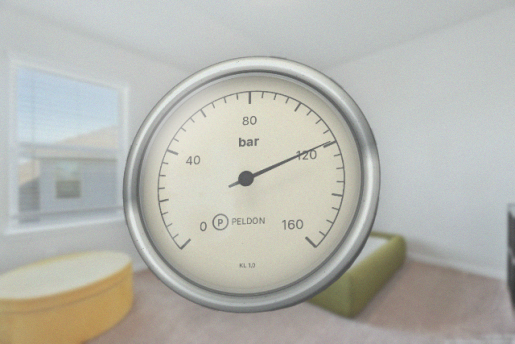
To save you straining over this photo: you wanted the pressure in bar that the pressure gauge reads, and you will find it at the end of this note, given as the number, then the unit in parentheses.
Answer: 120 (bar)
